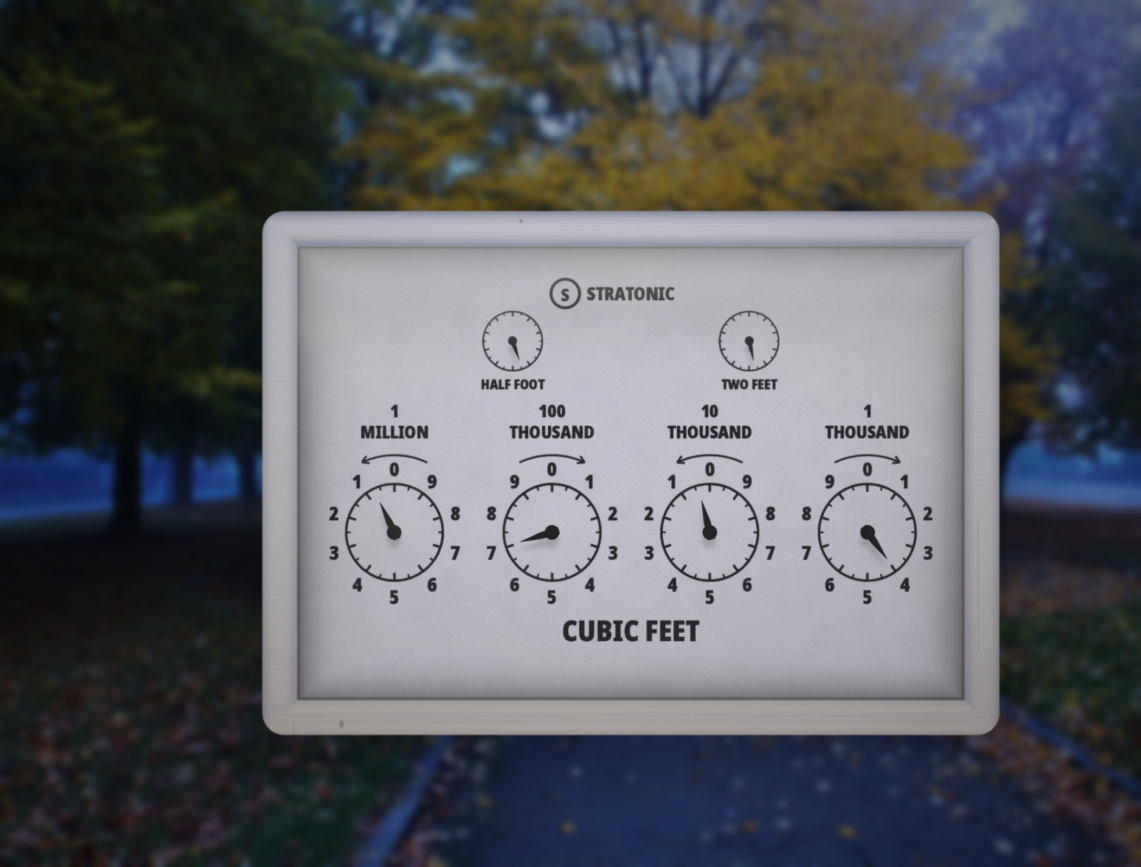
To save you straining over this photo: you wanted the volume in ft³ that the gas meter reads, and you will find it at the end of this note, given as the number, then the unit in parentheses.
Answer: 70400 (ft³)
